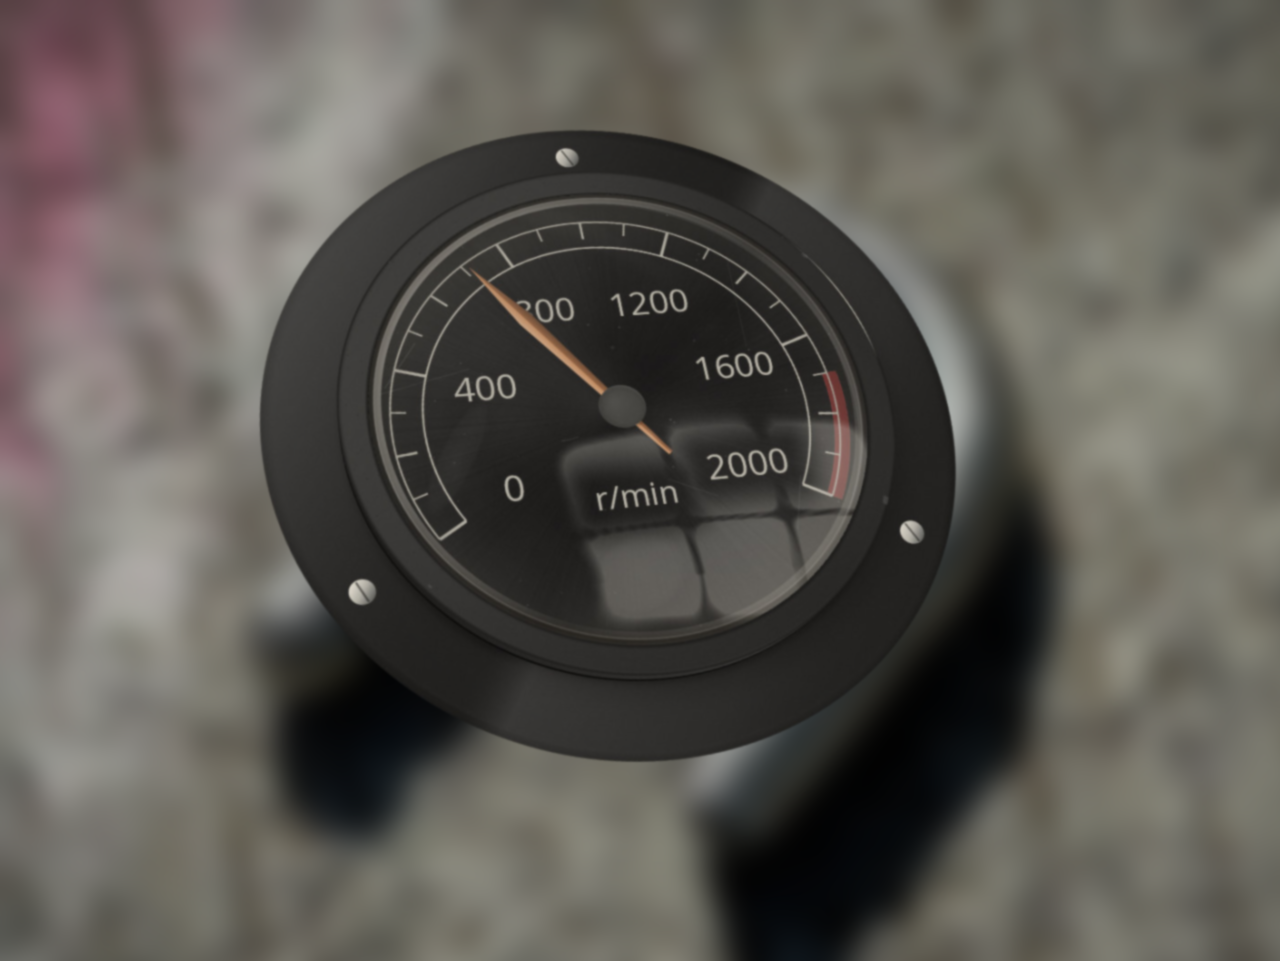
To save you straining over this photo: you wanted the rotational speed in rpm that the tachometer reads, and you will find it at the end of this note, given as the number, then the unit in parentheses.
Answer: 700 (rpm)
